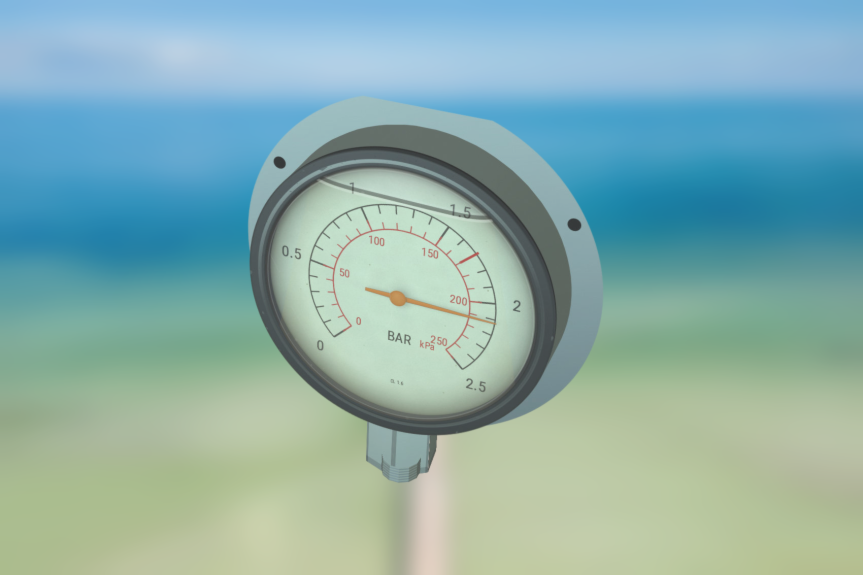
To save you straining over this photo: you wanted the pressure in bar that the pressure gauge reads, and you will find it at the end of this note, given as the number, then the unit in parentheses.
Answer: 2.1 (bar)
